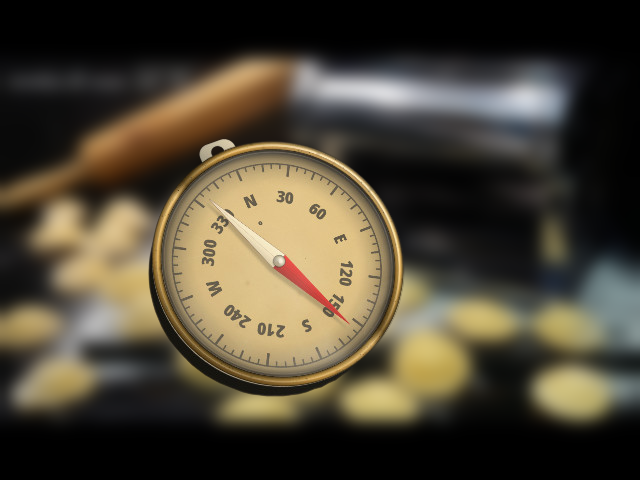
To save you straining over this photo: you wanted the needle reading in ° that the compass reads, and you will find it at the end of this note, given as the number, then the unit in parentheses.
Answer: 155 (°)
